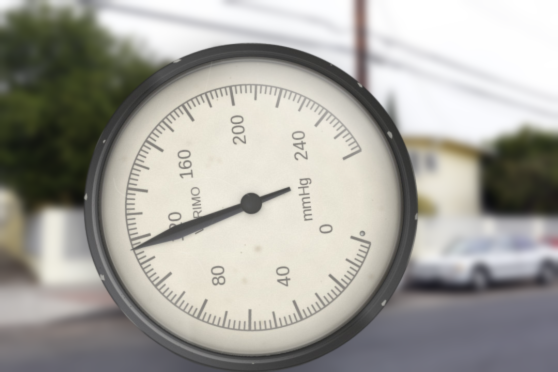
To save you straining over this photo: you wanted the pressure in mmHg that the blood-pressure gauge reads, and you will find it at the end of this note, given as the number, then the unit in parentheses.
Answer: 116 (mmHg)
